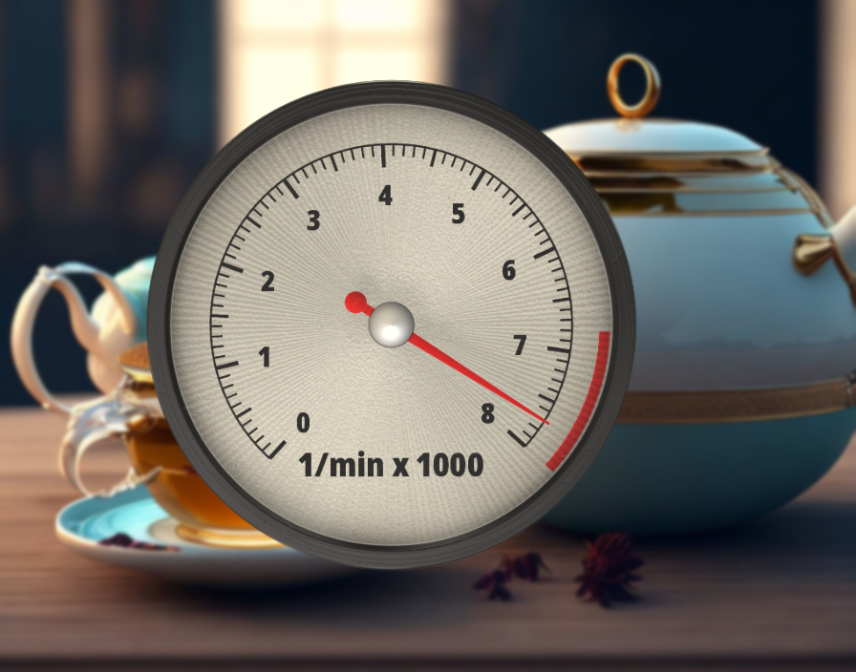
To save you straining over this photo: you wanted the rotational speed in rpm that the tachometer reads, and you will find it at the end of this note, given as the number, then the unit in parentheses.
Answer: 7700 (rpm)
